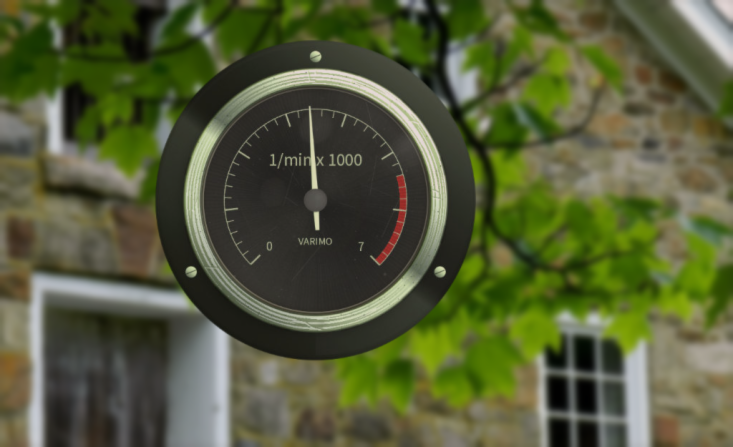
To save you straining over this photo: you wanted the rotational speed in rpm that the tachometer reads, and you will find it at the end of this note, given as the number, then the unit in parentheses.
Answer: 3400 (rpm)
